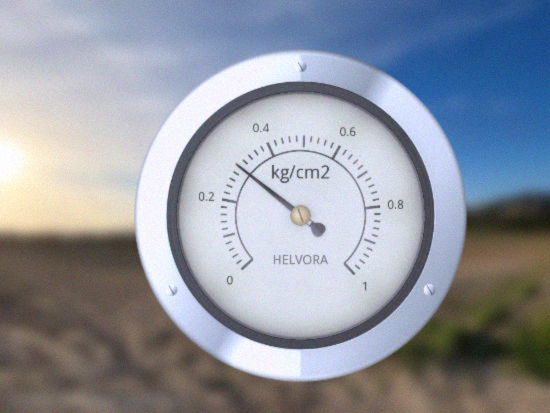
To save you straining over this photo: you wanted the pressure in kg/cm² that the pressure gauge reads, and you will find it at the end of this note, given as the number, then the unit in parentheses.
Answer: 0.3 (kg/cm²)
